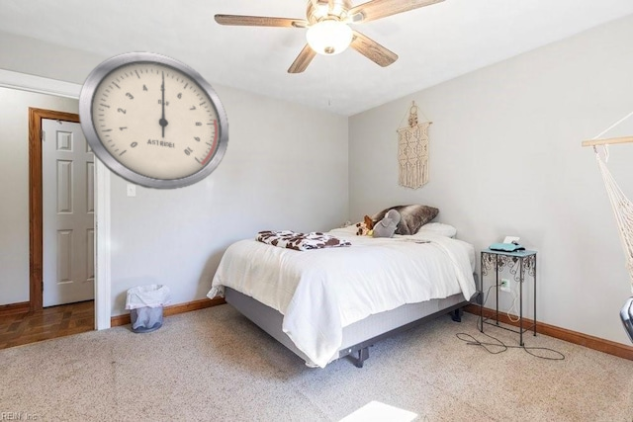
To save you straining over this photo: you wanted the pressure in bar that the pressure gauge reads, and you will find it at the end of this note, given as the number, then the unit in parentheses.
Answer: 5 (bar)
